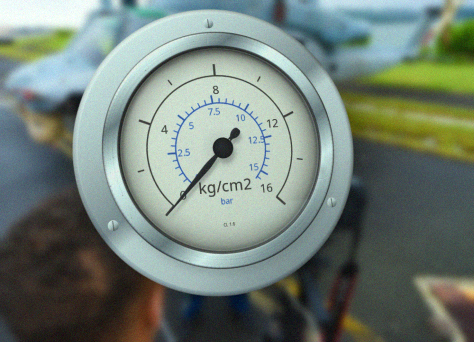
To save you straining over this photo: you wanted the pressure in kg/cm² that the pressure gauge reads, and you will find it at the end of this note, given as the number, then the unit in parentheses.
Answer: 0 (kg/cm²)
